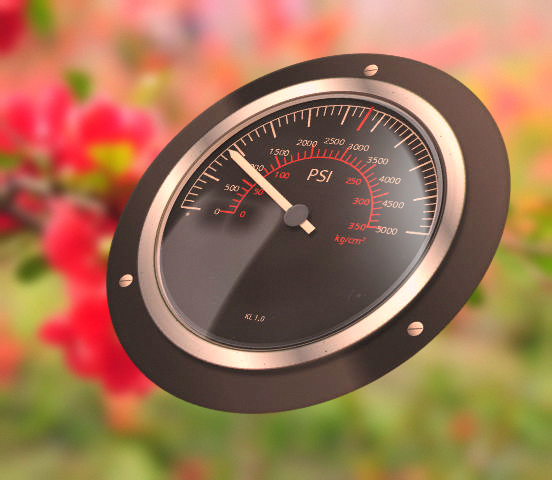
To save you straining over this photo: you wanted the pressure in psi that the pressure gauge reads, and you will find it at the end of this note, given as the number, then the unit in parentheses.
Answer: 900 (psi)
